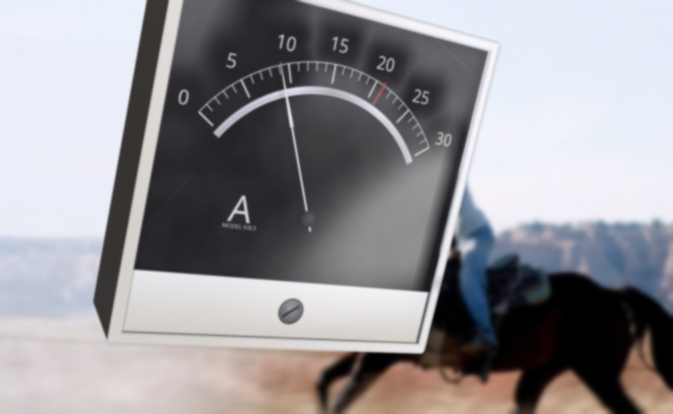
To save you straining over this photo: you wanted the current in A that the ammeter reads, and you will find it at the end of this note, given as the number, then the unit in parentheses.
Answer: 9 (A)
